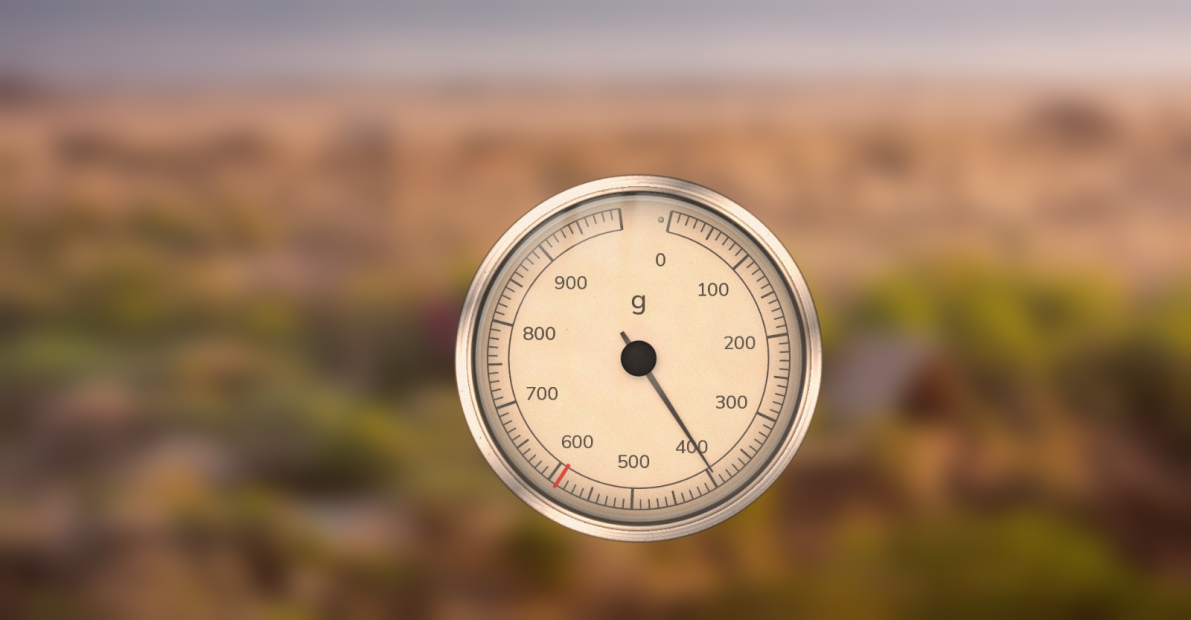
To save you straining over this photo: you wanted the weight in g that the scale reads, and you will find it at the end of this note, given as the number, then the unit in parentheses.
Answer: 395 (g)
